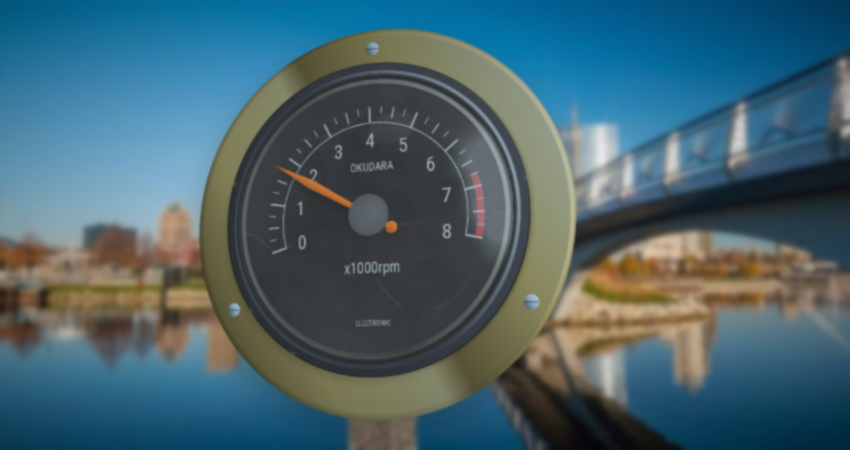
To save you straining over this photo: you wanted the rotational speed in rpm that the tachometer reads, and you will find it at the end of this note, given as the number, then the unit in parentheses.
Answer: 1750 (rpm)
